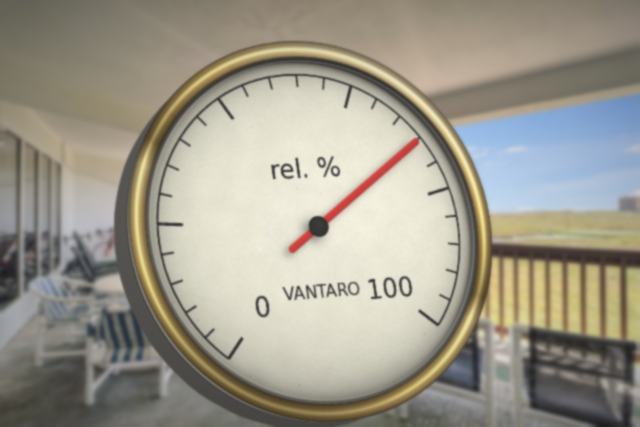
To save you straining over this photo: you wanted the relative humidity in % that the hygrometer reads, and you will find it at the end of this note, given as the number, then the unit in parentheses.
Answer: 72 (%)
